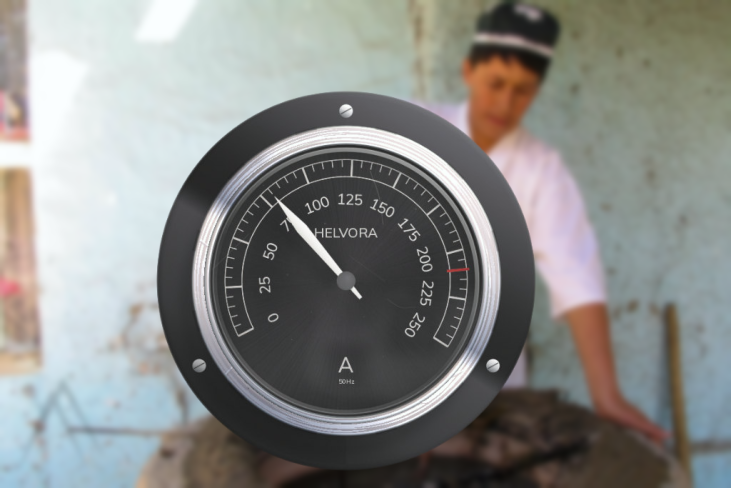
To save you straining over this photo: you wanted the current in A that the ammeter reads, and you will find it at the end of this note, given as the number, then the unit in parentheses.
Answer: 80 (A)
